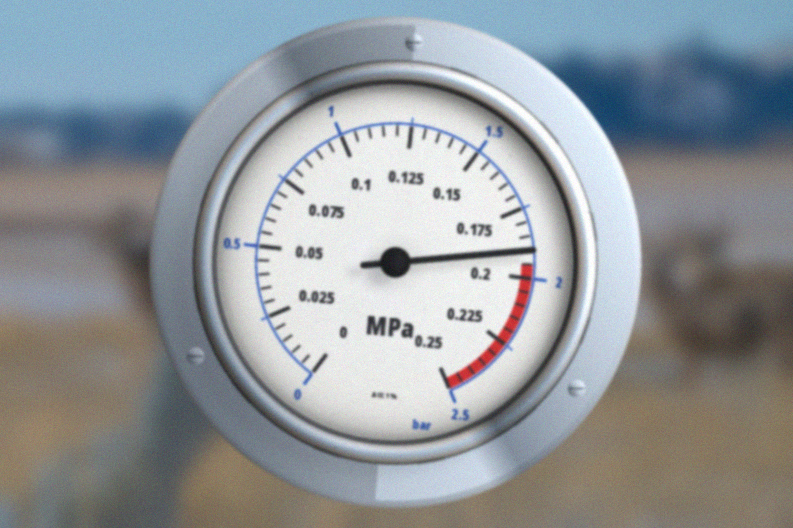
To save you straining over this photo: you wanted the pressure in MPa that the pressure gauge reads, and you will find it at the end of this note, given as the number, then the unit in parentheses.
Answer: 0.19 (MPa)
